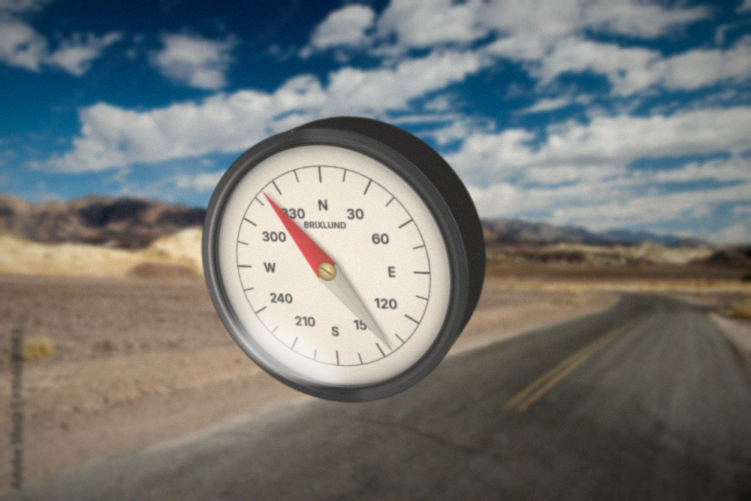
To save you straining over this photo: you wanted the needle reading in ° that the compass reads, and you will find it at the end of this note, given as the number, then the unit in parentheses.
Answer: 322.5 (°)
